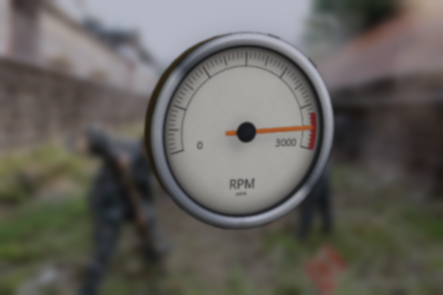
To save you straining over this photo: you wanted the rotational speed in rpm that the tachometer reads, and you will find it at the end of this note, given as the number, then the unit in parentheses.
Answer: 2750 (rpm)
